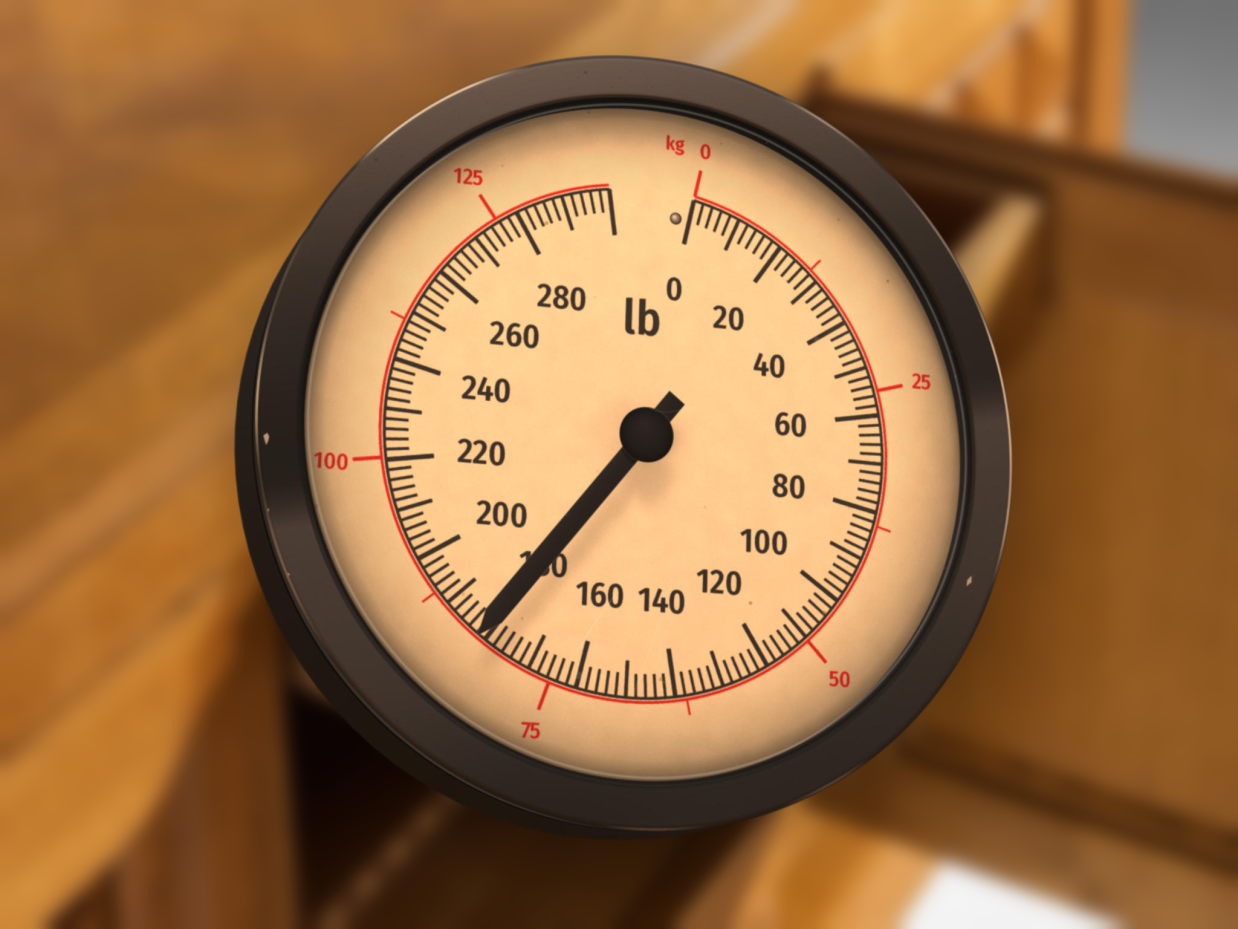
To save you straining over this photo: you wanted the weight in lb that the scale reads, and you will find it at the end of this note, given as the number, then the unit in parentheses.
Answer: 182 (lb)
